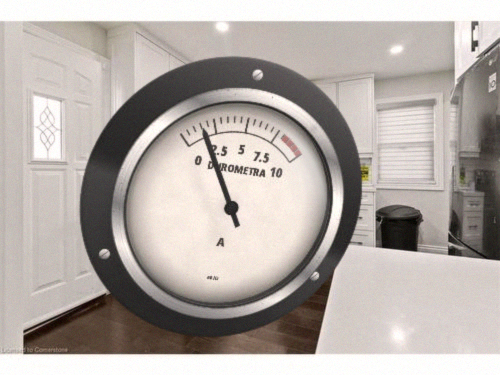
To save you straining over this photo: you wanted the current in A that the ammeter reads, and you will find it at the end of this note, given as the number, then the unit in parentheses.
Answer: 1.5 (A)
